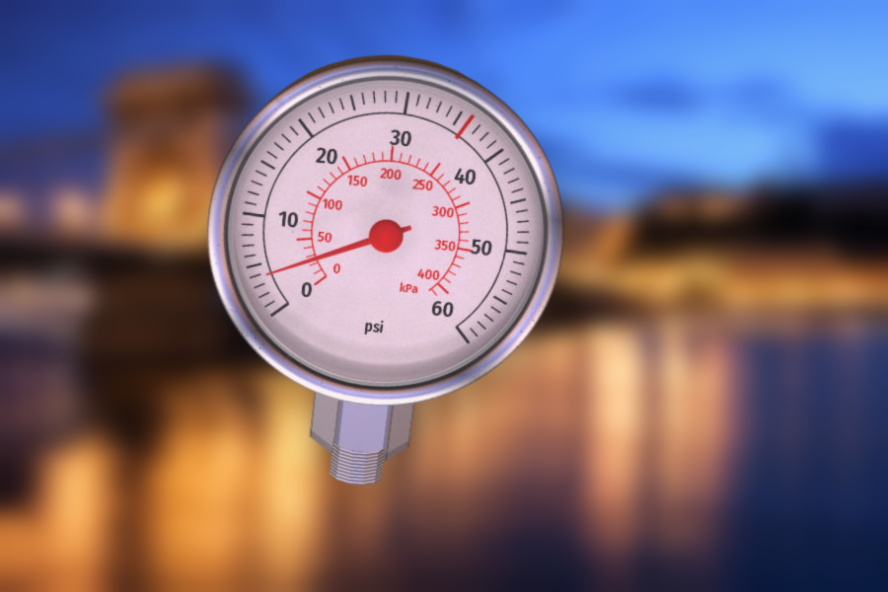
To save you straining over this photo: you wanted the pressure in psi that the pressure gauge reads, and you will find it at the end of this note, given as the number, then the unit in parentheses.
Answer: 4 (psi)
